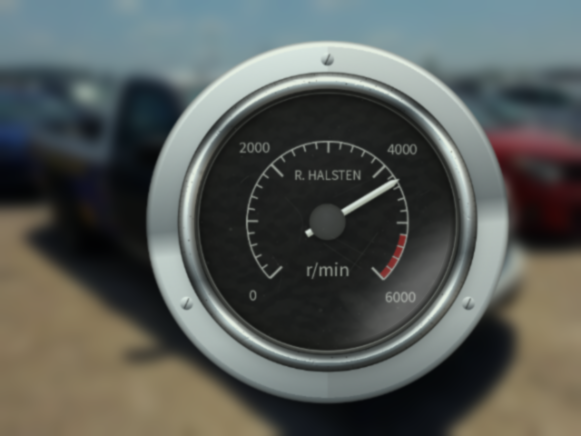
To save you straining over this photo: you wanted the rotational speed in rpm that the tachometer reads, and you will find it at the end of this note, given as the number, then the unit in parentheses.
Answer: 4300 (rpm)
